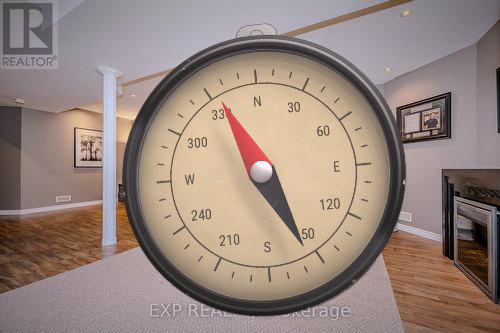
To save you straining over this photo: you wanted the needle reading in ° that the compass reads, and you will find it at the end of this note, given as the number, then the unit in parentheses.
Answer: 335 (°)
